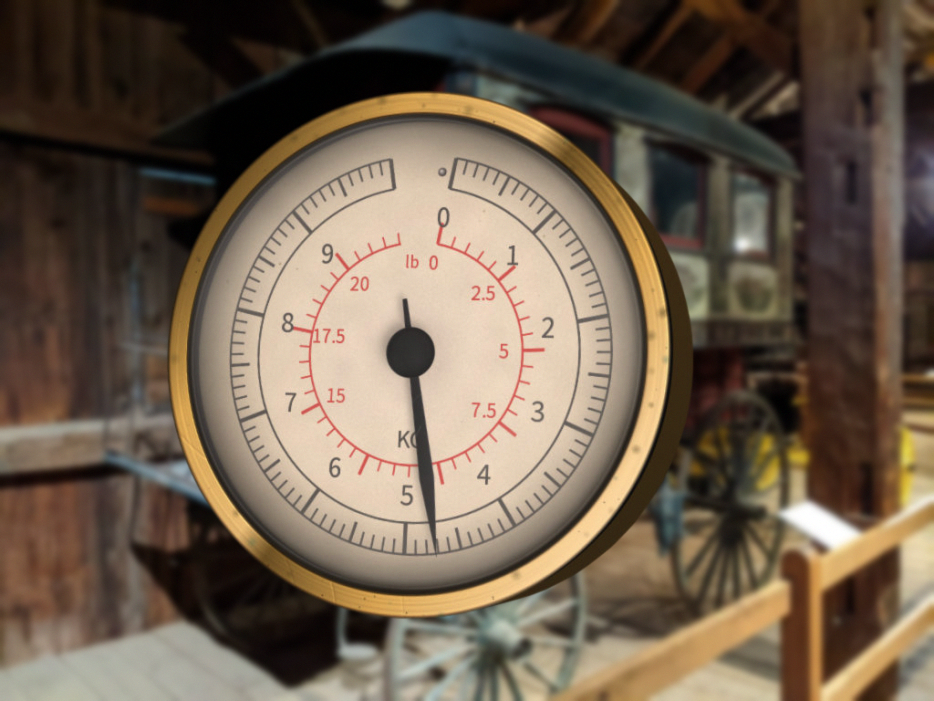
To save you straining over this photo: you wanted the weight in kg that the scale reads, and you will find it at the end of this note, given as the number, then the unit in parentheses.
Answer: 4.7 (kg)
